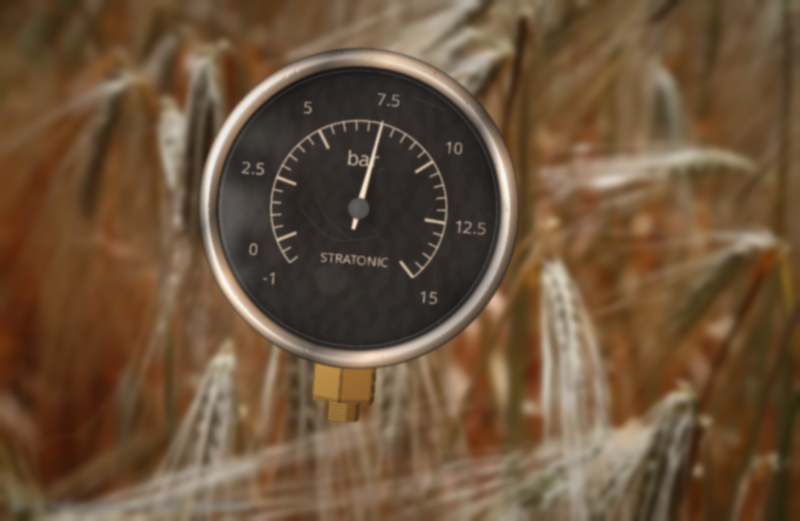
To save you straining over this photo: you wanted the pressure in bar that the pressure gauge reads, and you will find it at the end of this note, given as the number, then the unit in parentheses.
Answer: 7.5 (bar)
